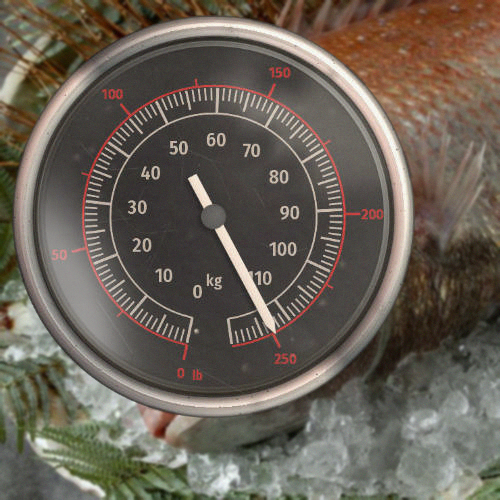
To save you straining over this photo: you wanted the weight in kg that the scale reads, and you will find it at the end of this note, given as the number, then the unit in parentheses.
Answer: 113 (kg)
